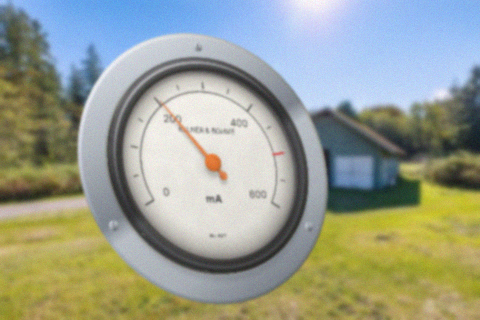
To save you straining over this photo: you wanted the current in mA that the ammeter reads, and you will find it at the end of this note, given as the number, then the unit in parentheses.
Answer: 200 (mA)
